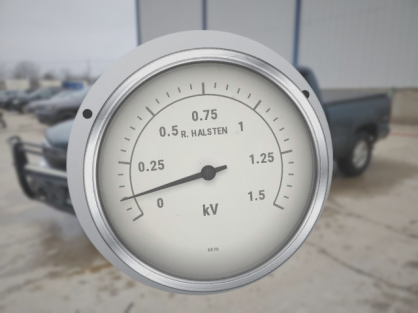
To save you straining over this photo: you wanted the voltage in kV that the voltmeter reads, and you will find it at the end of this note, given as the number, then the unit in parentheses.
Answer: 0.1 (kV)
